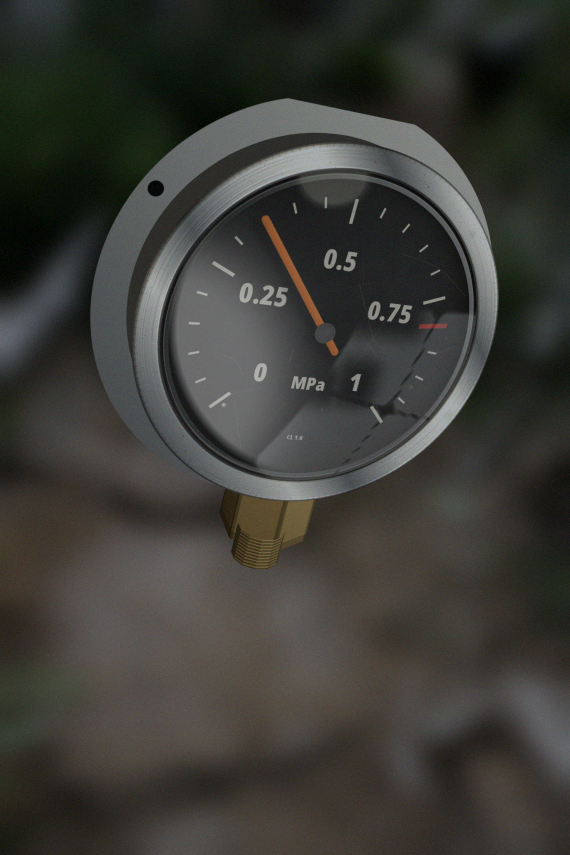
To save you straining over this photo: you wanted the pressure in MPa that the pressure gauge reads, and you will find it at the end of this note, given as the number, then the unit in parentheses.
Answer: 0.35 (MPa)
